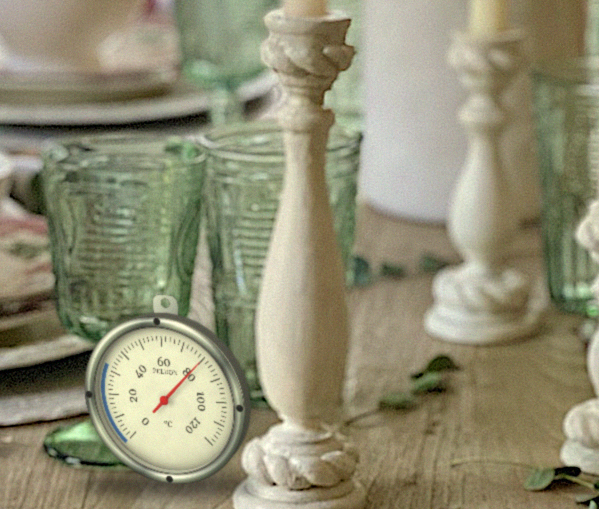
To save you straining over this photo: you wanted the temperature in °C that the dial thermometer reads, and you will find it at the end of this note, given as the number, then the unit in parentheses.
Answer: 80 (°C)
